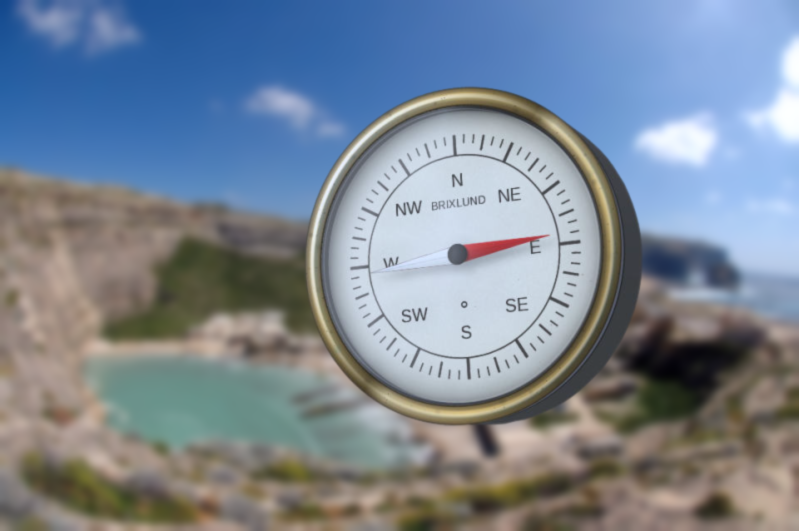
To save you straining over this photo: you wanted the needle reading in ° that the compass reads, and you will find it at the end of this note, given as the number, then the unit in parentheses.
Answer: 85 (°)
